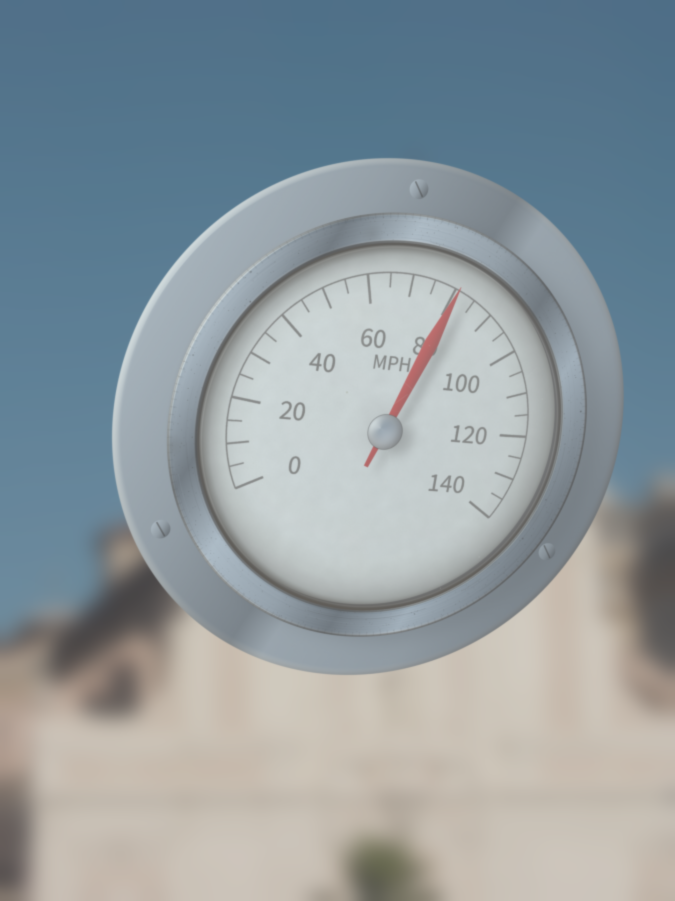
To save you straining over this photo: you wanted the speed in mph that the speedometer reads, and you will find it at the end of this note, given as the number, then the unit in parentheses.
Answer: 80 (mph)
